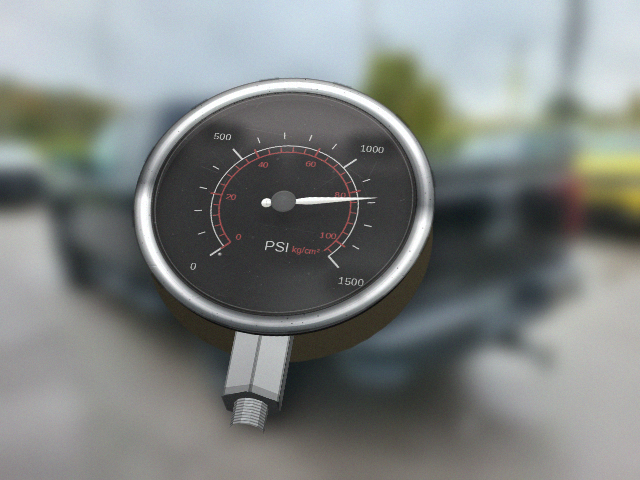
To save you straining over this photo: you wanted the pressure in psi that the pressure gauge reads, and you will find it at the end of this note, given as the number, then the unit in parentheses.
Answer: 1200 (psi)
